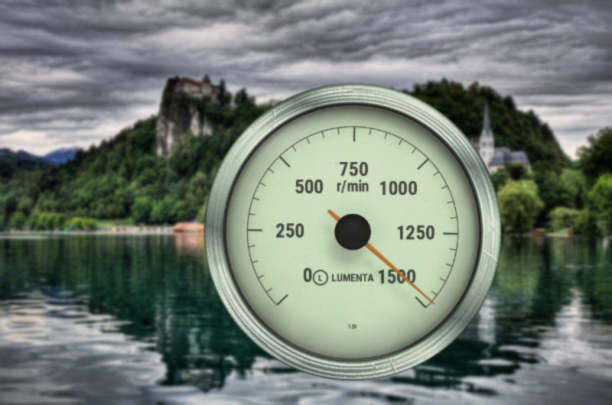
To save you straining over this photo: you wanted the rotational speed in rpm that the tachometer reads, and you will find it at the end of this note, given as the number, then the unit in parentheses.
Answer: 1475 (rpm)
